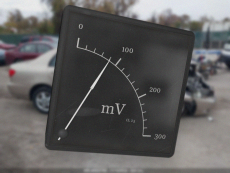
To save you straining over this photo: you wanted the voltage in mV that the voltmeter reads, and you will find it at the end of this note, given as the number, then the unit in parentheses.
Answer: 80 (mV)
